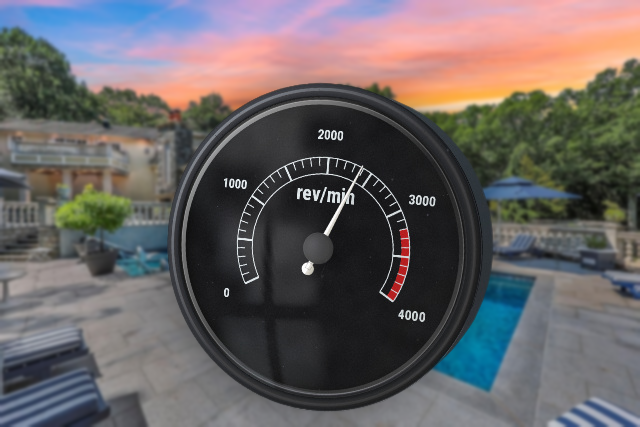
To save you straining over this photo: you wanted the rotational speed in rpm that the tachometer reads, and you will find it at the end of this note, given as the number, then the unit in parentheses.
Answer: 2400 (rpm)
